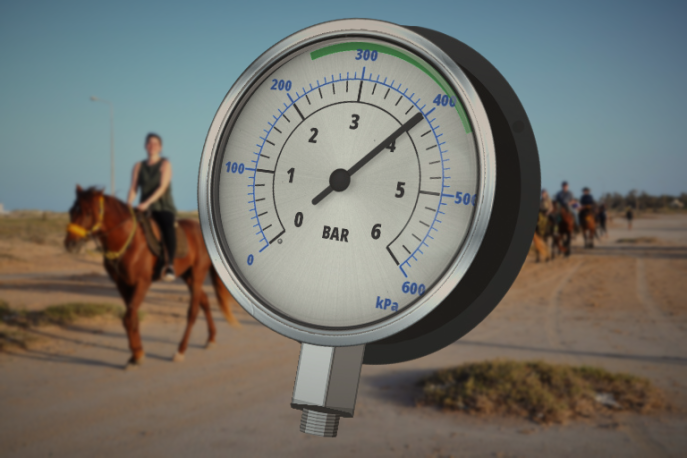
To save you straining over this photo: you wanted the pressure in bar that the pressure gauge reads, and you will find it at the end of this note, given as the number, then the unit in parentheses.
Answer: 4 (bar)
